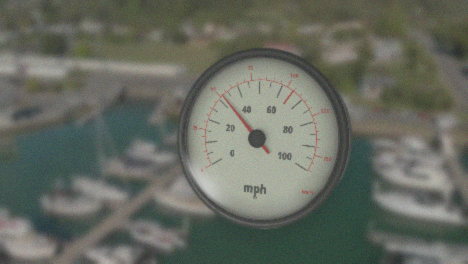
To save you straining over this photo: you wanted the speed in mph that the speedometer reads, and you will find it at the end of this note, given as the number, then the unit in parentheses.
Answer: 32.5 (mph)
